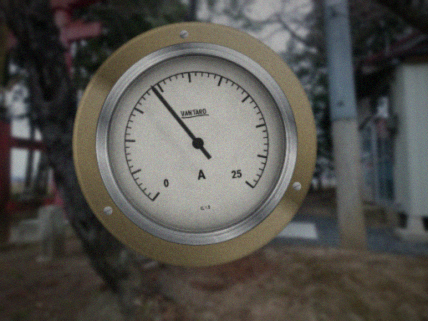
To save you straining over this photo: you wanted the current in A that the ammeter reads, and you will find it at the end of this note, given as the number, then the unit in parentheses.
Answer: 9.5 (A)
